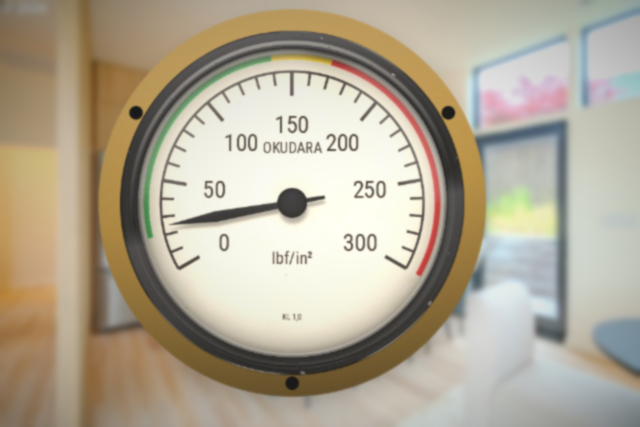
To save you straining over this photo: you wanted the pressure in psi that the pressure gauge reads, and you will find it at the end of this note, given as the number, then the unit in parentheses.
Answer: 25 (psi)
